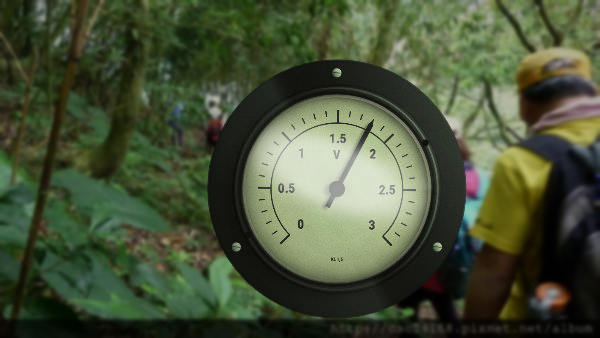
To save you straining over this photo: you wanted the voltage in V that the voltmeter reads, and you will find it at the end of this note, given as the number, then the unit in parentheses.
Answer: 1.8 (V)
